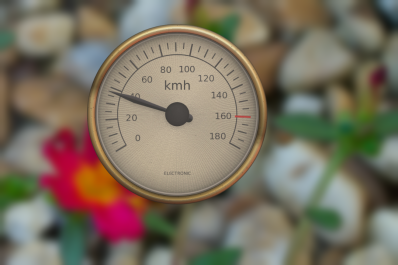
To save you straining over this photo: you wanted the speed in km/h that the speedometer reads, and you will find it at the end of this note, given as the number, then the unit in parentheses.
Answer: 37.5 (km/h)
